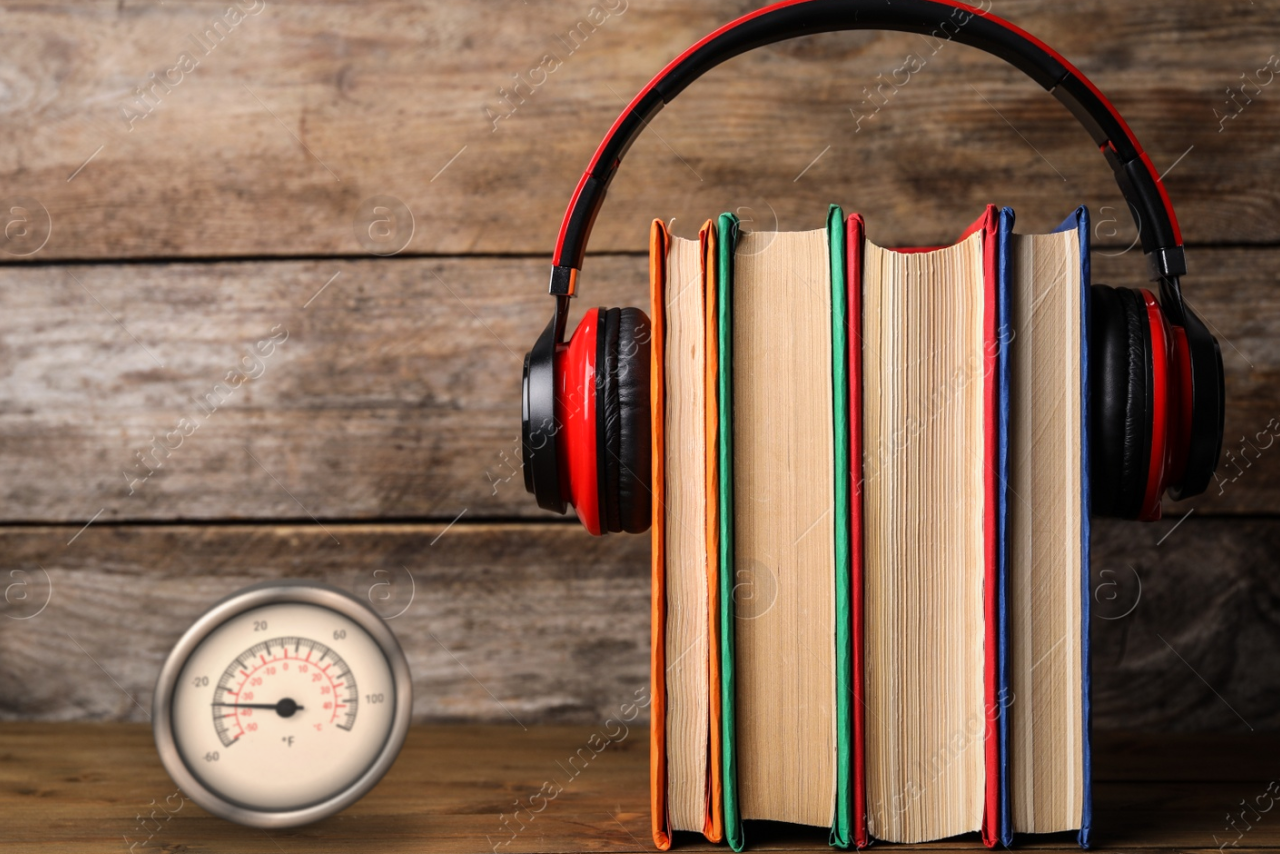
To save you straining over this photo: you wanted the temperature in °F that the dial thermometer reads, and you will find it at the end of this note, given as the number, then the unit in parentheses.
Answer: -30 (°F)
